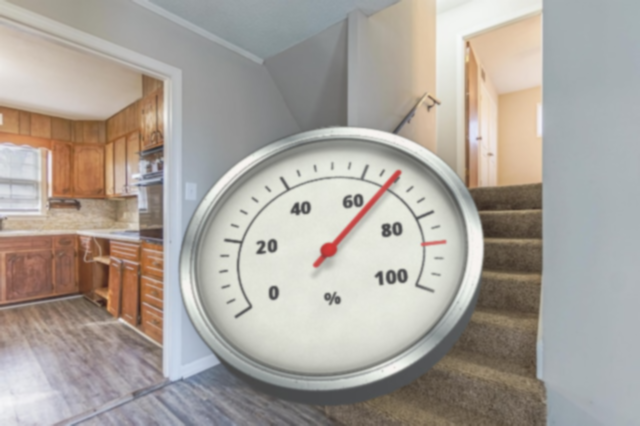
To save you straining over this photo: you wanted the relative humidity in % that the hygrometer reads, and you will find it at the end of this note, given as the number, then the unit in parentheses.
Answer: 68 (%)
